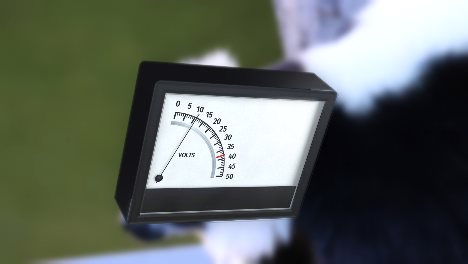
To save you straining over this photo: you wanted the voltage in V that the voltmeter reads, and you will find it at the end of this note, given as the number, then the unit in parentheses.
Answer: 10 (V)
